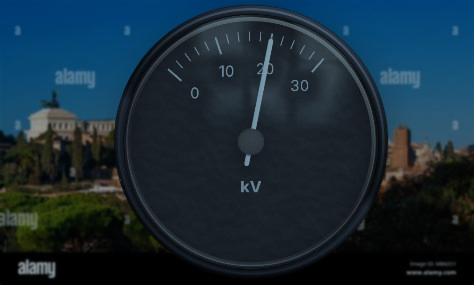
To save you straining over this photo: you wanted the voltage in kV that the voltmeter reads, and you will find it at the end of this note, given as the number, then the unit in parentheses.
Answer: 20 (kV)
